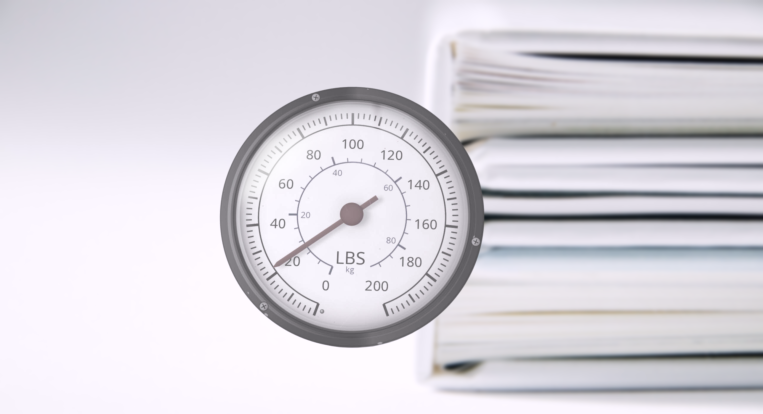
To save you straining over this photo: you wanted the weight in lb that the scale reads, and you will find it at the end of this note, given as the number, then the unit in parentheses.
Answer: 22 (lb)
